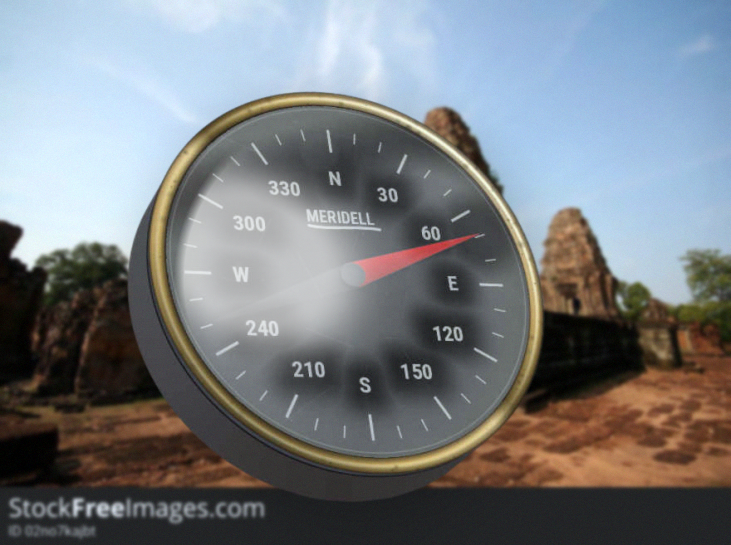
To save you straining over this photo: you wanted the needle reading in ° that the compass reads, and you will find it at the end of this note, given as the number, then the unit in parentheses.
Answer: 70 (°)
